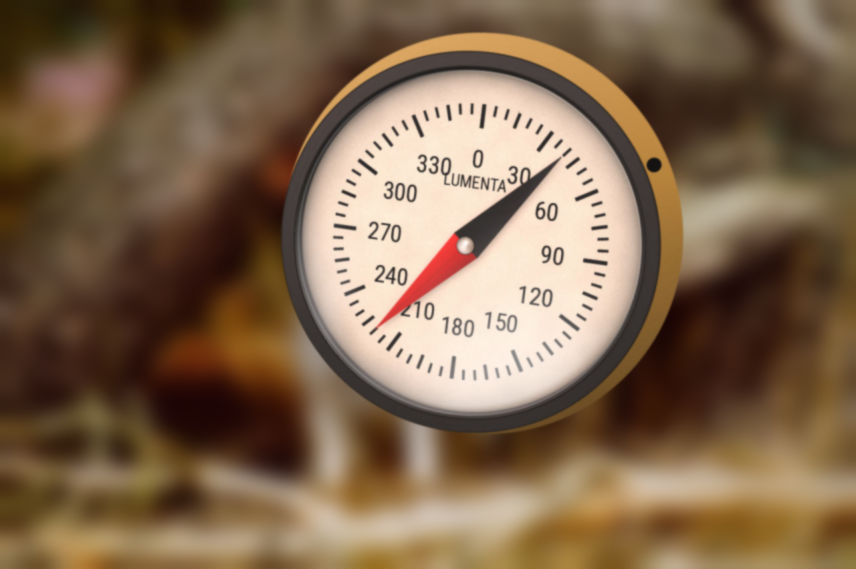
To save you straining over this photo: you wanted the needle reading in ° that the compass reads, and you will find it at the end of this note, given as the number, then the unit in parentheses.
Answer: 220 (°)
